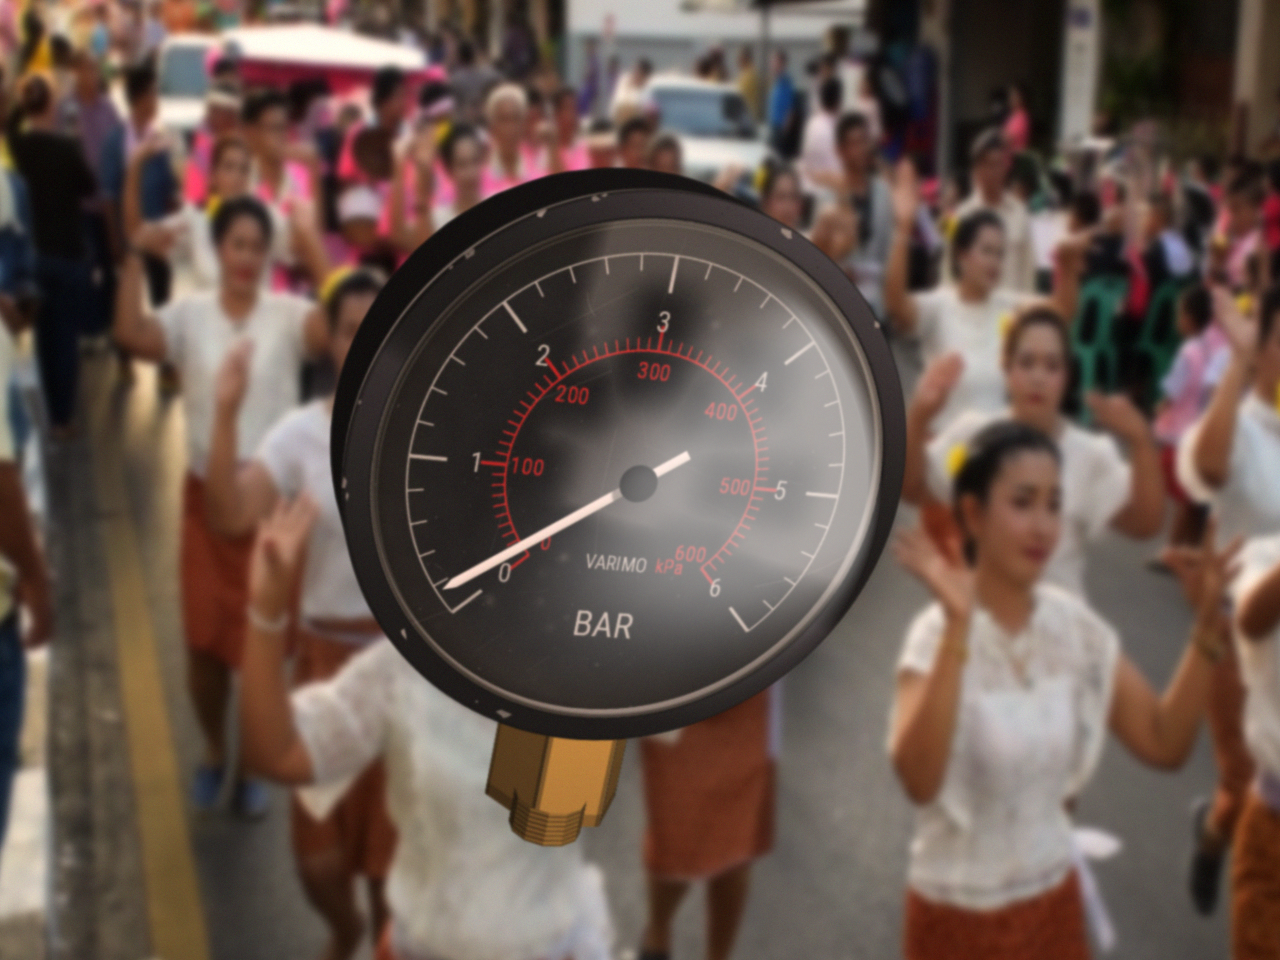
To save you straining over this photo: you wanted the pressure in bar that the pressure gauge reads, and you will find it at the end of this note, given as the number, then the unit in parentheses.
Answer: 0.2 (bar)
